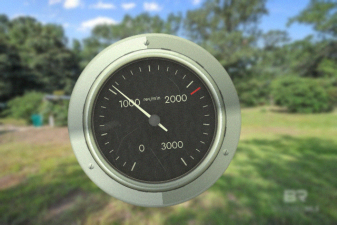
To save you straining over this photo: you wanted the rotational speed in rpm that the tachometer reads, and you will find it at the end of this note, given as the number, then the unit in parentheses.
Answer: 1050 (rpm)
